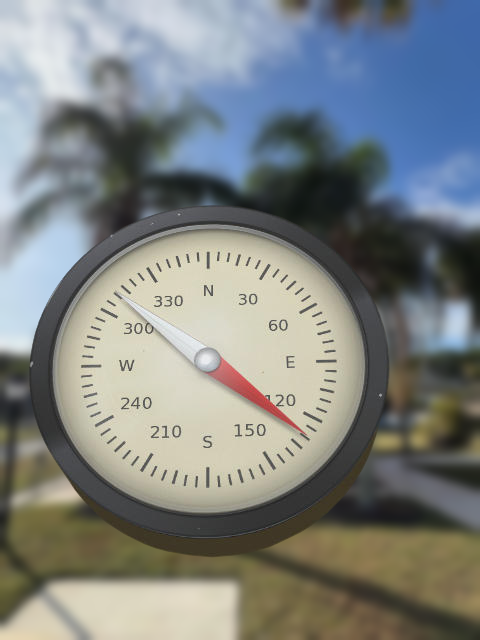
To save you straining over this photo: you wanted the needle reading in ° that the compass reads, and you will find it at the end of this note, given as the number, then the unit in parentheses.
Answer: 130 (°)
